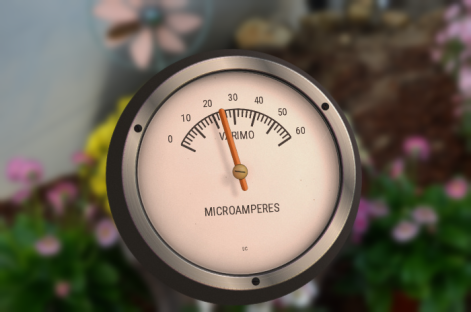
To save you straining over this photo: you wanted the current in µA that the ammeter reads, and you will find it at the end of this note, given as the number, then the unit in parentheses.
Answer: 24 (µA)
